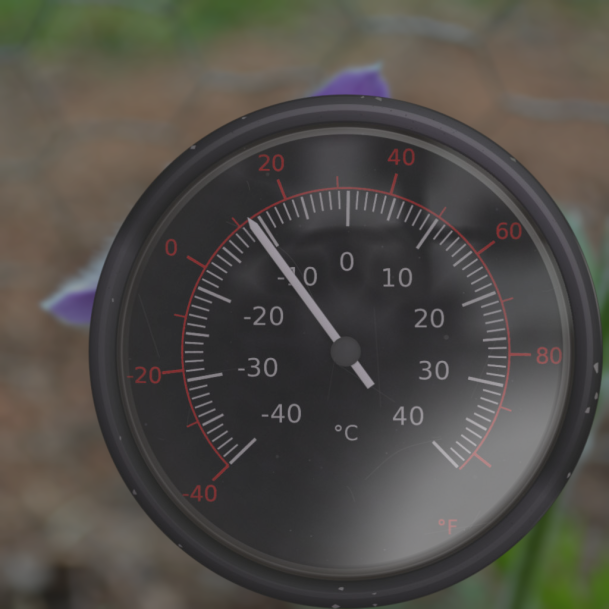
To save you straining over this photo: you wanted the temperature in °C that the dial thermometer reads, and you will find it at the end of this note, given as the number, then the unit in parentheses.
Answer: -11 (°C)
